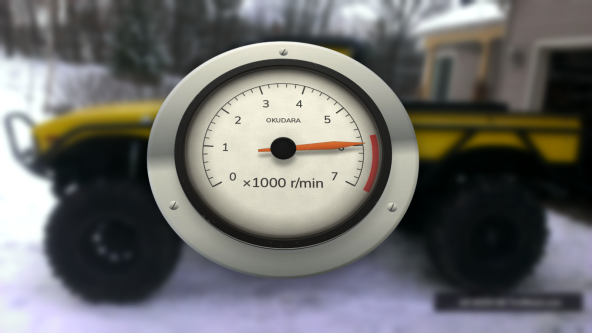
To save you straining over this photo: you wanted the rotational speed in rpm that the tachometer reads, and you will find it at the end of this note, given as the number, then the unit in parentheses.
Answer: 6000 (rpm)
